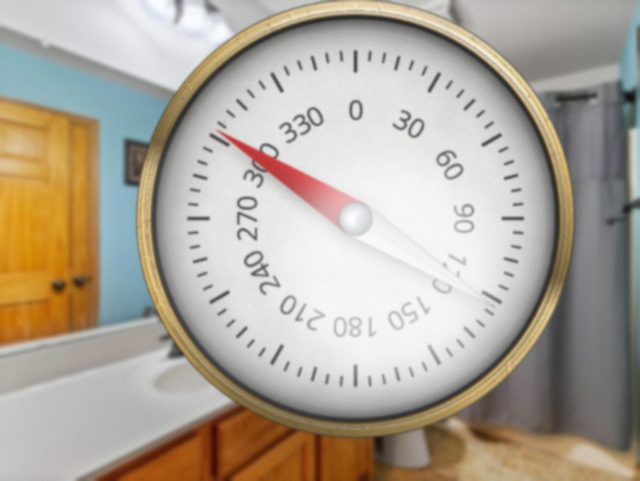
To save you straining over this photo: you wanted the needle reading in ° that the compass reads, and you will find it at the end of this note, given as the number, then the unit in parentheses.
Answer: 302.5 (°)
